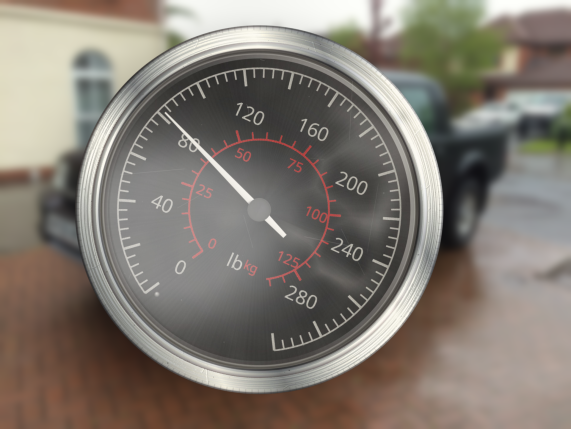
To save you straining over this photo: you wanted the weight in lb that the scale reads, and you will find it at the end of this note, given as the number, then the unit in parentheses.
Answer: 82 (lb)
